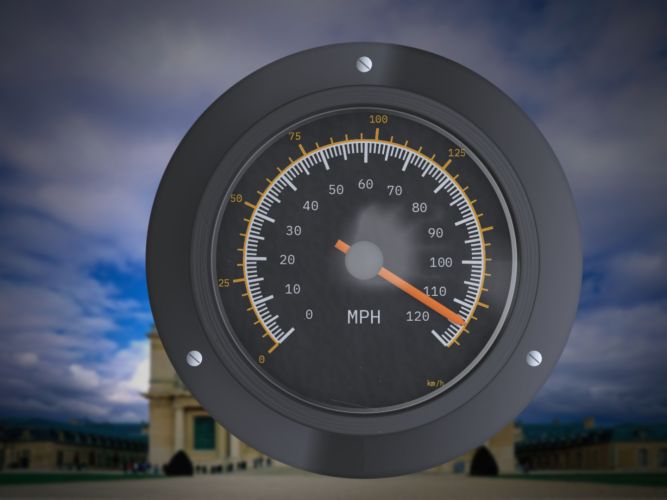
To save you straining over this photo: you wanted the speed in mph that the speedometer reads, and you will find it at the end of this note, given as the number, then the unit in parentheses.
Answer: 114 (mph)
